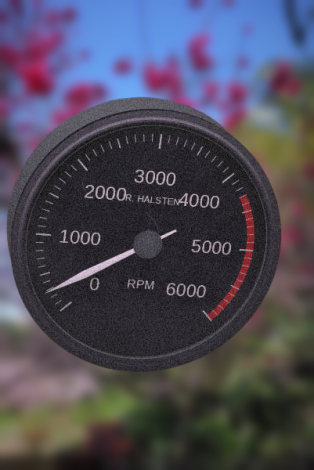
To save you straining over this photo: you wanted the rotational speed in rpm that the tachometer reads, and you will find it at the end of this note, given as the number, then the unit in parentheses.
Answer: 300 (rpm)
